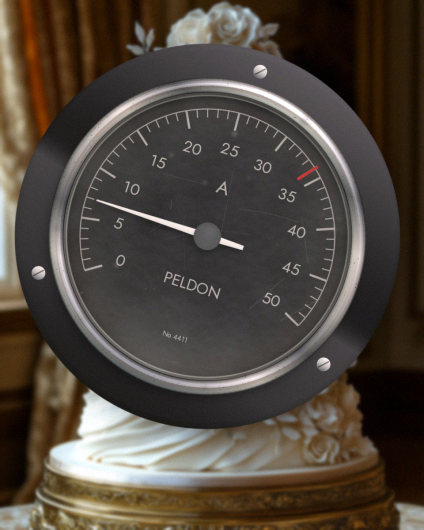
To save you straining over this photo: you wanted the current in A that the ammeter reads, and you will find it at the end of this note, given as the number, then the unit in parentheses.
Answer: 7 (A)
